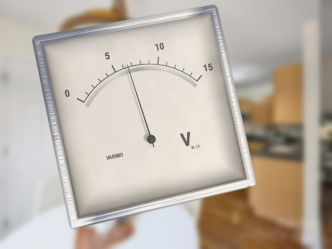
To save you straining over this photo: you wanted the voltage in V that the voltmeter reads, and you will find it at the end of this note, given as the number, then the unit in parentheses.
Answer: 6.5 (V)
